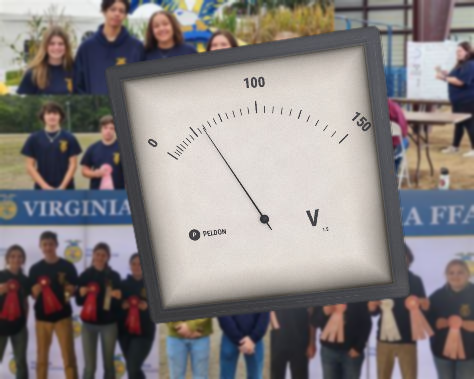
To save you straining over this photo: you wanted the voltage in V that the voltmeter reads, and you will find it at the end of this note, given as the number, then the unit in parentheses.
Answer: 60 (V)
